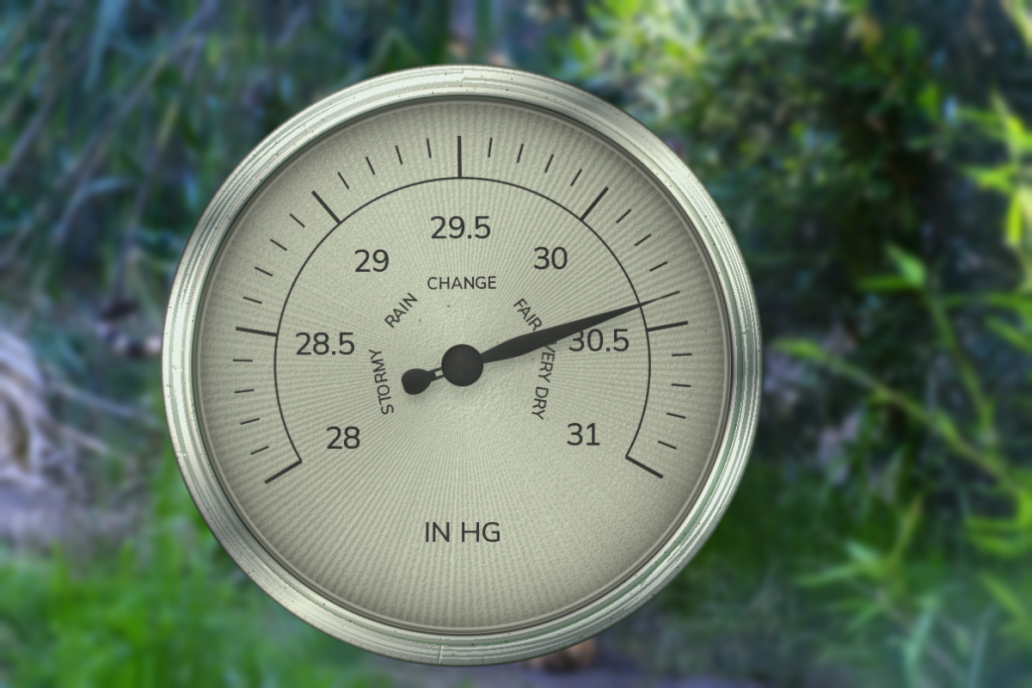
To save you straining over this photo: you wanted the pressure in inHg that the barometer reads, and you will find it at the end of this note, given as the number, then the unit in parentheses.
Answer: 30.4 (inHg)
